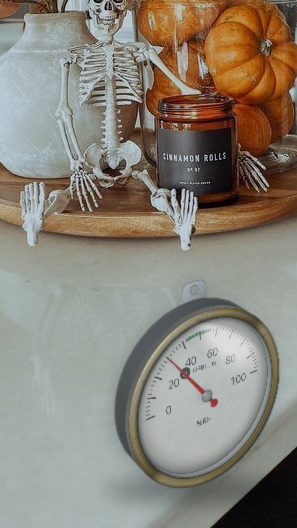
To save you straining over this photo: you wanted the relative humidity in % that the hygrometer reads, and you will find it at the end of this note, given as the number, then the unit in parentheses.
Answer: 30 (%)
